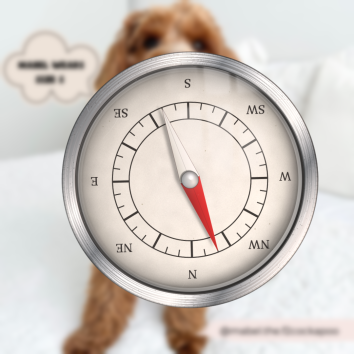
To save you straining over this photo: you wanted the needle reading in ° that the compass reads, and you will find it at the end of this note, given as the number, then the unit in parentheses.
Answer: 340 (°)
